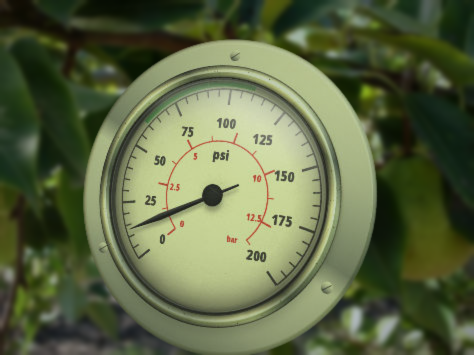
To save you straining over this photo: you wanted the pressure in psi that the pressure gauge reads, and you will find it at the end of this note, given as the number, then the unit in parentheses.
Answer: 12.5 (psi)
